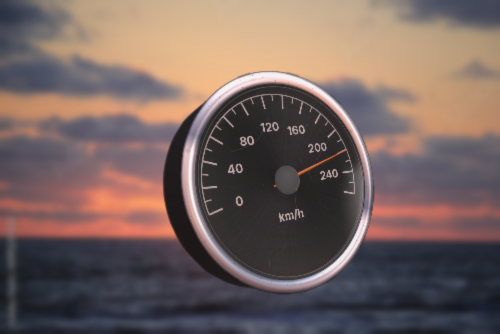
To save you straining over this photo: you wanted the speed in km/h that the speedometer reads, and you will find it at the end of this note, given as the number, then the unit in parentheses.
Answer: 220 (km/h)
